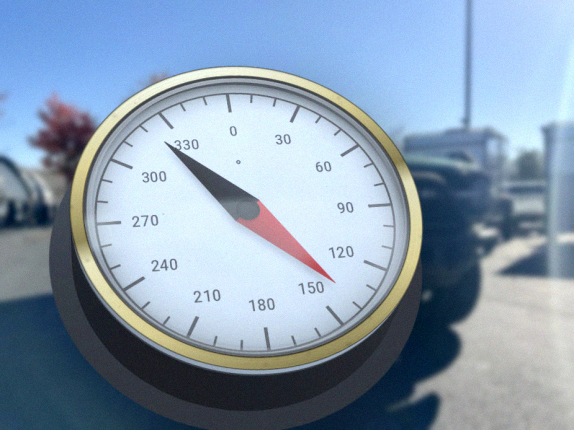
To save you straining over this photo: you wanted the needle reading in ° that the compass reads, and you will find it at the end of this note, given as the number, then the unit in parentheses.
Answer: 140 (°)
